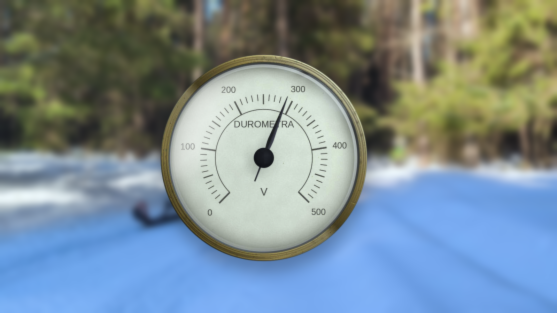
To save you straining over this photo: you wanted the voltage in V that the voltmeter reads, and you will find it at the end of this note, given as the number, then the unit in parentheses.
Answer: 290 (V)
